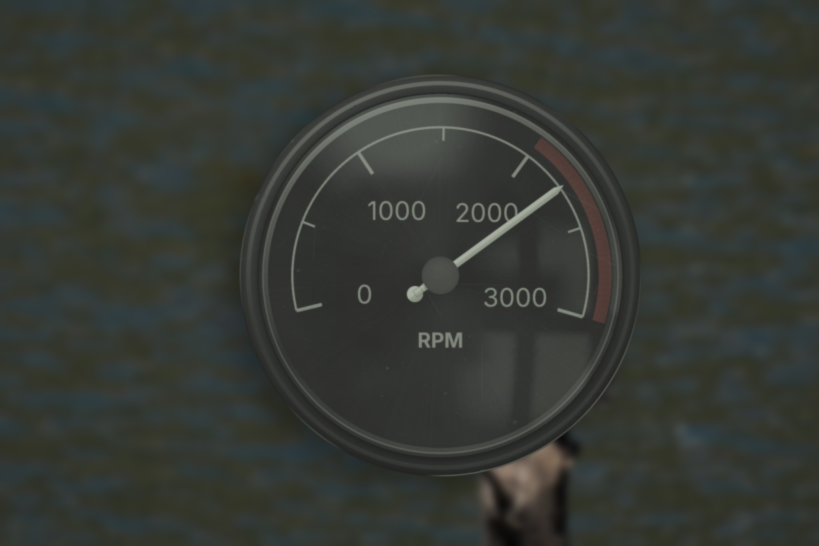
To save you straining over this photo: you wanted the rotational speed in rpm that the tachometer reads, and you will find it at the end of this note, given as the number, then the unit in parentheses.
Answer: 2250 (rpm)
